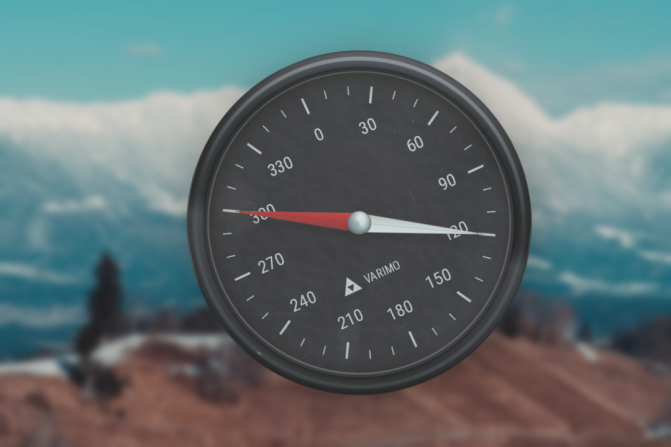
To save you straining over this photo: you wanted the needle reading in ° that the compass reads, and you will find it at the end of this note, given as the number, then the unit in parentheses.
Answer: 300 (°)
